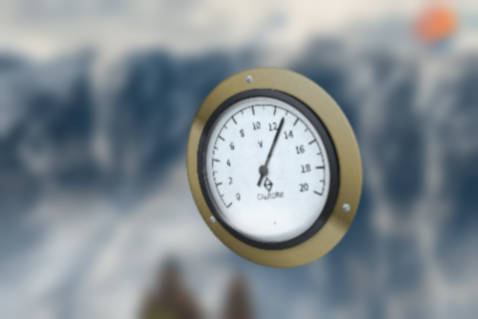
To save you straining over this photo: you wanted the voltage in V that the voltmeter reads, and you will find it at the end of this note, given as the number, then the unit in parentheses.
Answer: 13 (V)
